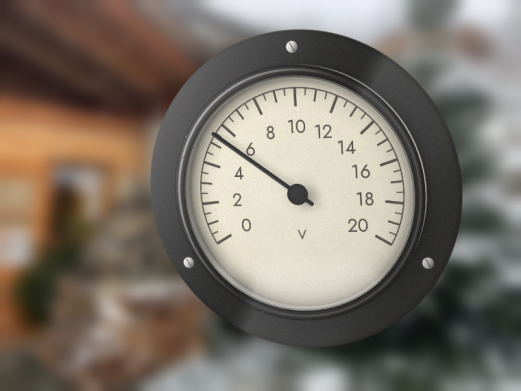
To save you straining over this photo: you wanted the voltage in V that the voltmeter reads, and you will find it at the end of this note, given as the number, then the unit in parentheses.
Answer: 5.5 (V)
